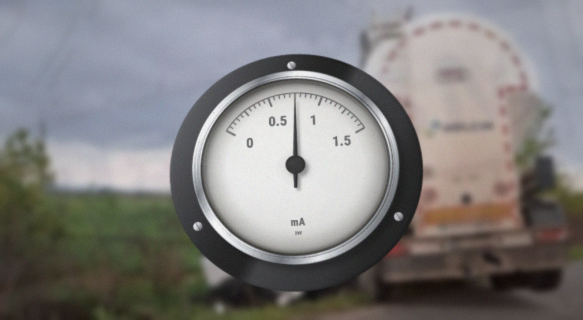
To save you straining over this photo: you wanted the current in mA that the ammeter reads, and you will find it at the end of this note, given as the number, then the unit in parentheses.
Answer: 0.75 (mA)
